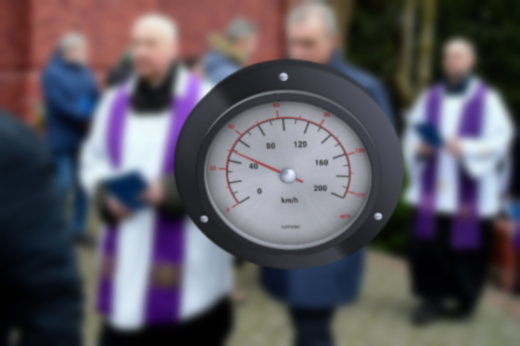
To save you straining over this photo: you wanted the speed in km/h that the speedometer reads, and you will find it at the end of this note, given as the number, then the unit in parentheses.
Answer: 50 (km/h)
